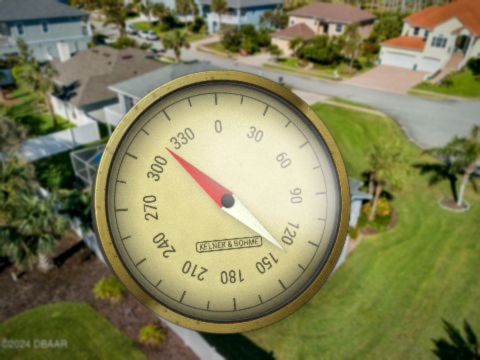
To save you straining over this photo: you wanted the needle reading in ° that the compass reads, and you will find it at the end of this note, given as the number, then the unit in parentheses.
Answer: 315 (°)
